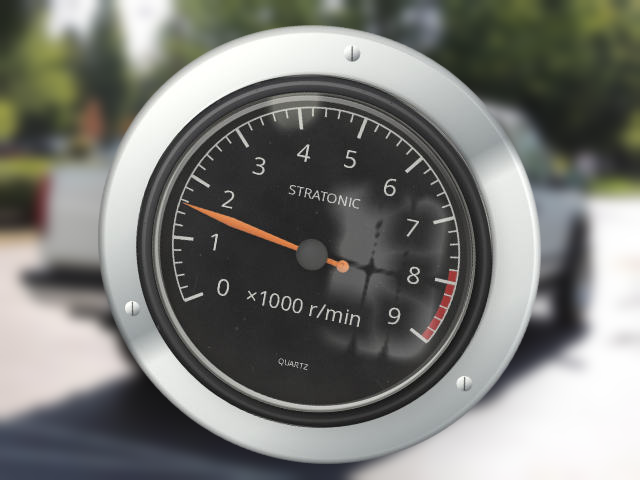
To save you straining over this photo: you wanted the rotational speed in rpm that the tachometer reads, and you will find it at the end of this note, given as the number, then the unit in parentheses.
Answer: 1600 (rpm)
